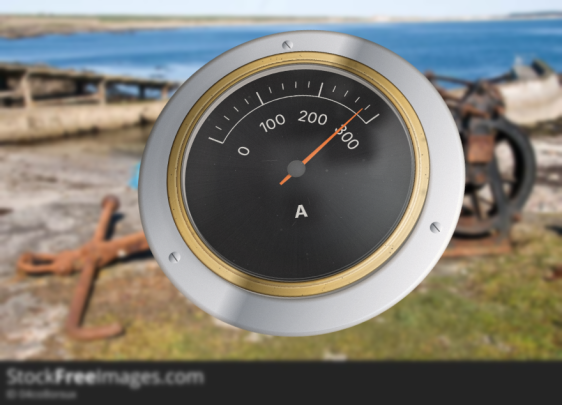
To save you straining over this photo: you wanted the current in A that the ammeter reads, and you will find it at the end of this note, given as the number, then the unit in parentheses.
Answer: 280 (A)
